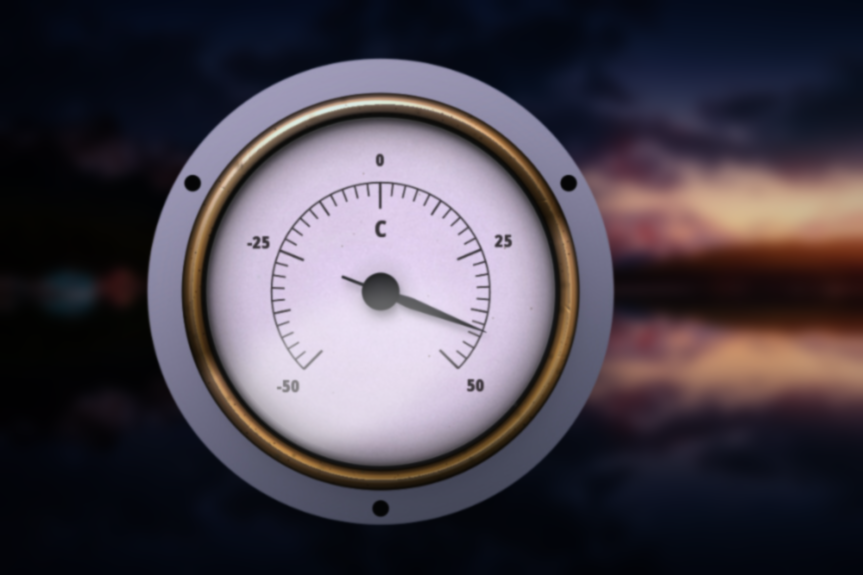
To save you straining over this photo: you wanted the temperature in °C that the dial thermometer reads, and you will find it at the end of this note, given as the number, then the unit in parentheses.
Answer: 41.25 (°C)
